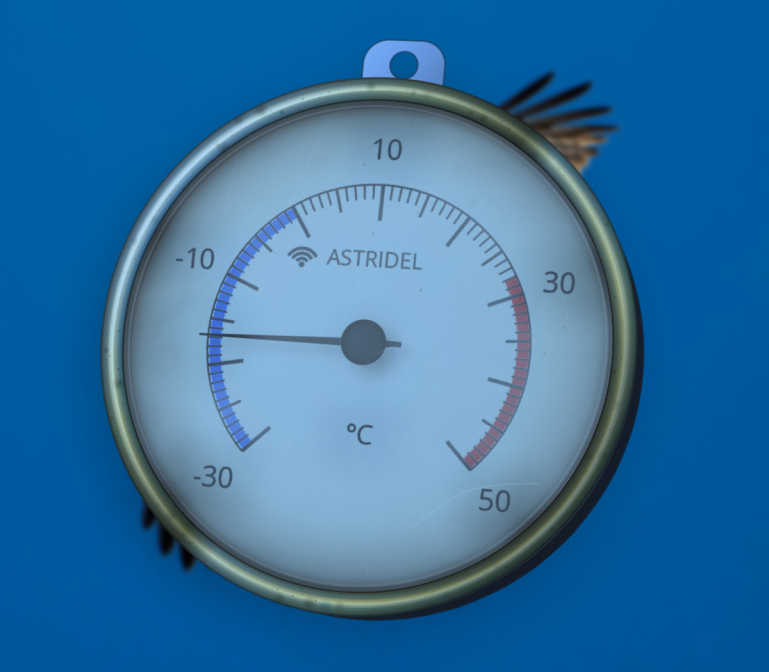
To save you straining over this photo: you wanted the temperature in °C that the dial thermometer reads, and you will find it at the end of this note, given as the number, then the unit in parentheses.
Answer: -17 (°C)
